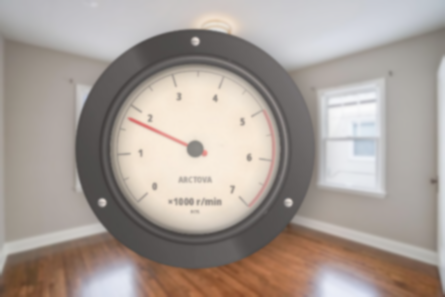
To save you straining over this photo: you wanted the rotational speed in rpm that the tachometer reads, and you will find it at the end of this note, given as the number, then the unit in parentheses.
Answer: 1750 (rpm)
